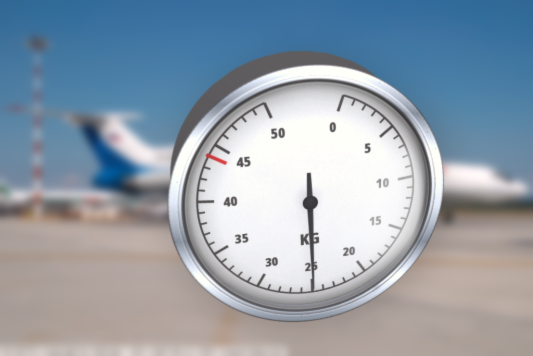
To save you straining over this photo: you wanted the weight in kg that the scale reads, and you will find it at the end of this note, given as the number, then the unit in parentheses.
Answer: 25 (kg)
